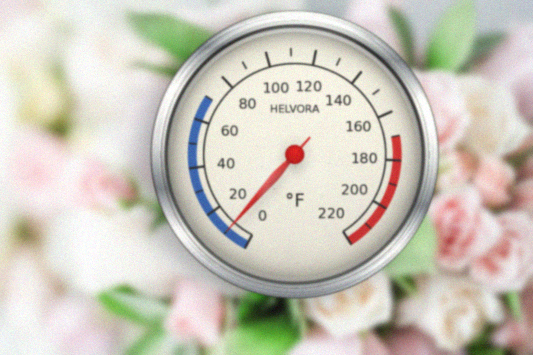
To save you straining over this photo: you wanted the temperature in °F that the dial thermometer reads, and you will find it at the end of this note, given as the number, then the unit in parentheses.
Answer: 10 (°F)
